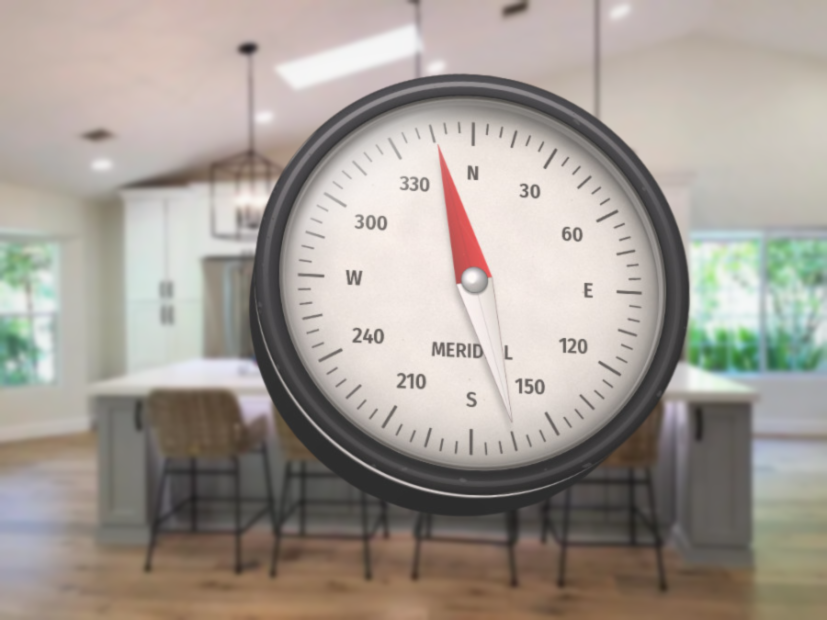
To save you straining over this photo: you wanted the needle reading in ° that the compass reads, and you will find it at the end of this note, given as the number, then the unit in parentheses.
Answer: 345 (°)
